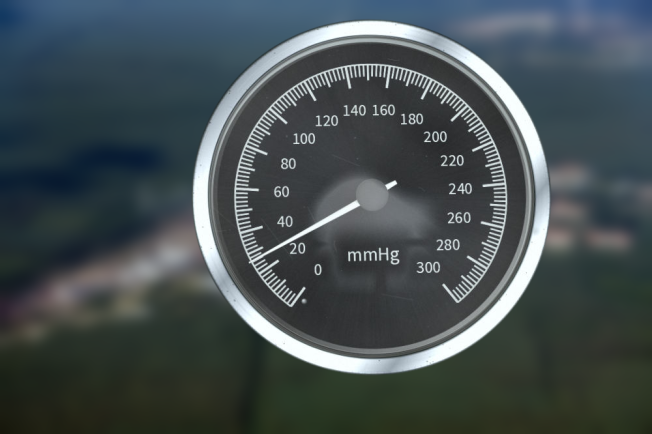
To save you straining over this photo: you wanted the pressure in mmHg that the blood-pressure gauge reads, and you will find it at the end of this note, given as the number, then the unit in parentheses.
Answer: 26 (mmHg)
